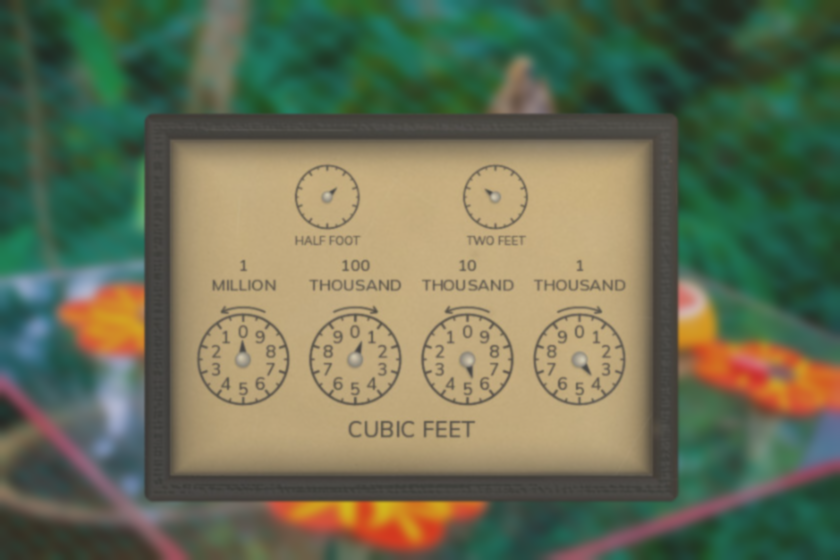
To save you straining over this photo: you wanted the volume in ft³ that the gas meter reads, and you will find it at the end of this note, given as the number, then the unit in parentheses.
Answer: 5400 (ft³)
